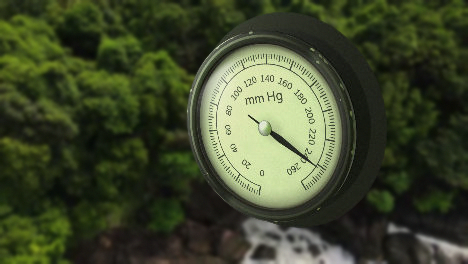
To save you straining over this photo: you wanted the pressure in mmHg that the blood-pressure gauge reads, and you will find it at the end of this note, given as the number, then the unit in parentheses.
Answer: 240 (mmHg)
